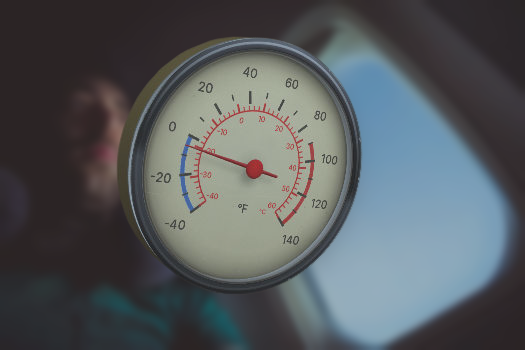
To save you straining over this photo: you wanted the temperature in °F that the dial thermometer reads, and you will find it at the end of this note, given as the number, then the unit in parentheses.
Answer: -5 (°F)
